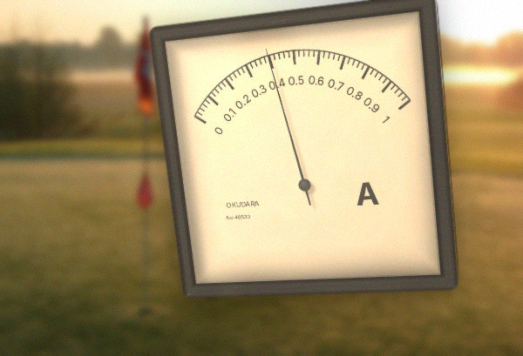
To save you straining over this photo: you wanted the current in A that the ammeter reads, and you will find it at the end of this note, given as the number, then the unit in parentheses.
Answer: 0.4 (A)
